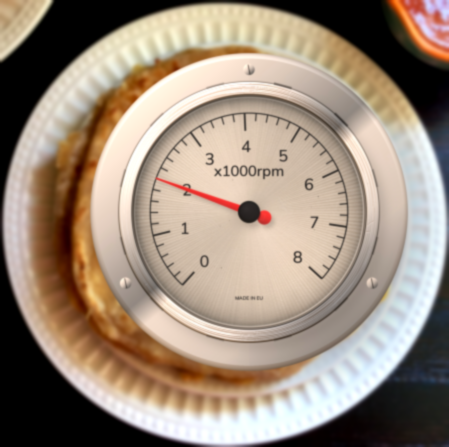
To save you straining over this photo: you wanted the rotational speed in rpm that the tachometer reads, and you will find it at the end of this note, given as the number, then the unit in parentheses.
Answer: 2000 (rpm)
